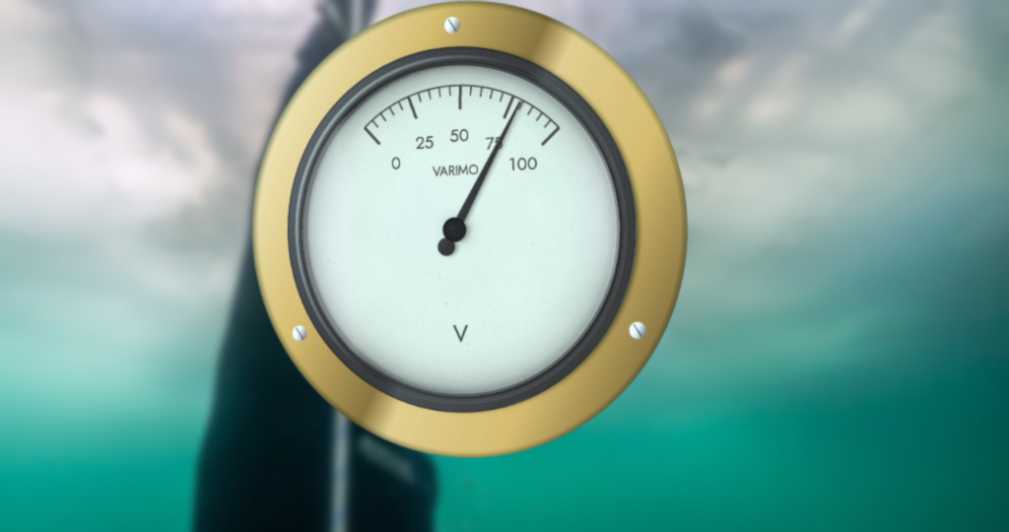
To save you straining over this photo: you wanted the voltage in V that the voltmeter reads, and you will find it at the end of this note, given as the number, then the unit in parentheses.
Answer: 80 (V)
